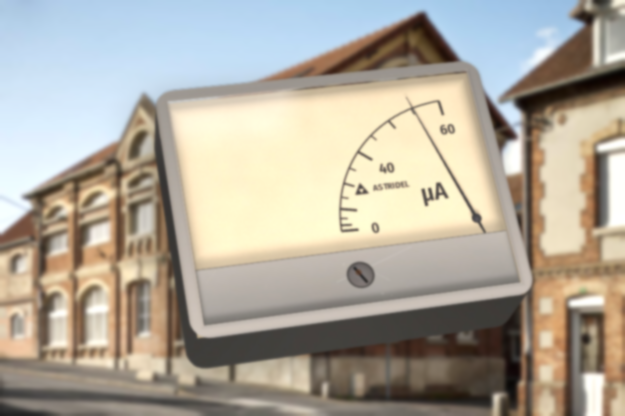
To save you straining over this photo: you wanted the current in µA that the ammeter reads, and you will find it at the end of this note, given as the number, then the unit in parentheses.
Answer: 55 (µA)
